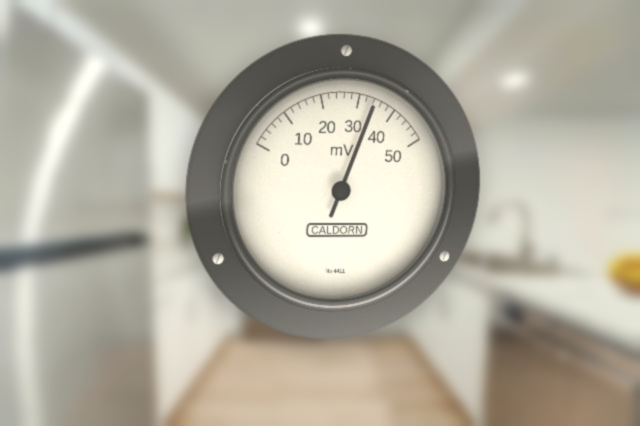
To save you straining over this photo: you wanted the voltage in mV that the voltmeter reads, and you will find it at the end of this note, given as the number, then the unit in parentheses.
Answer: 34 (mV)
